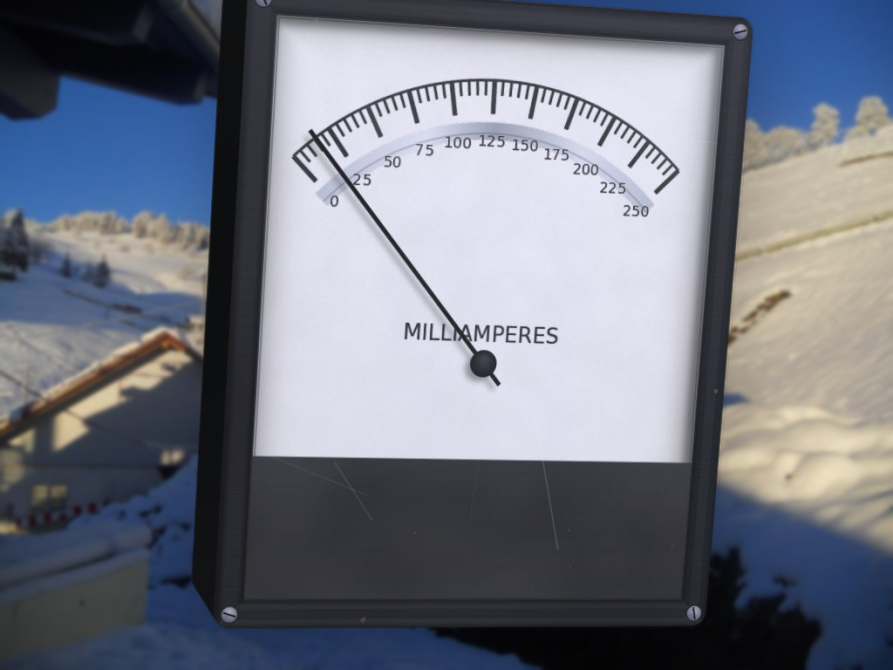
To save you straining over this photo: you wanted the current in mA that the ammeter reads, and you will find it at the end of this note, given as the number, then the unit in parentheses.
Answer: 15 (mA)
